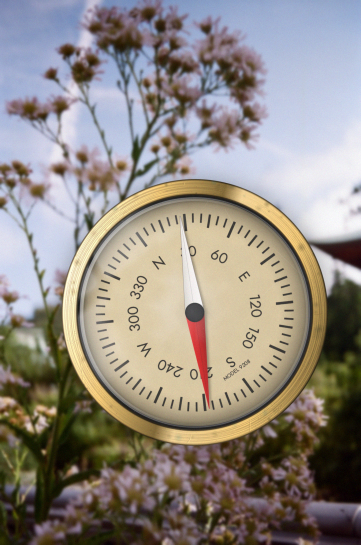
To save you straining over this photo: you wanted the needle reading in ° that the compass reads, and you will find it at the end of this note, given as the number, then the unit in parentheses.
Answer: 207.5 (°)
